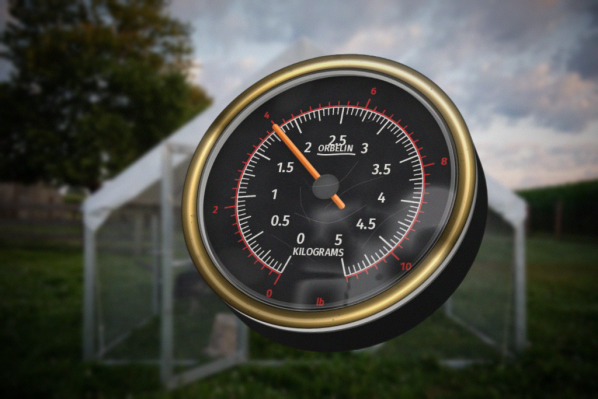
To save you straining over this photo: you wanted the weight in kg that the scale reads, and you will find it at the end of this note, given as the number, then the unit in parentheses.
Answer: 1.8 (kg)
